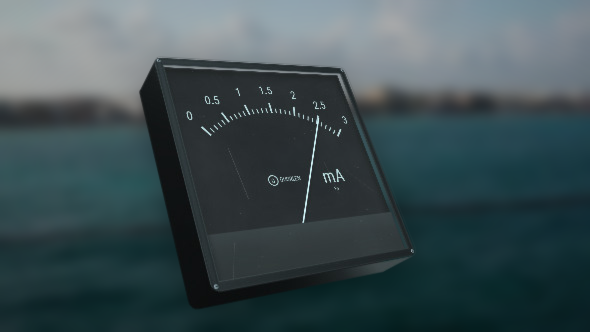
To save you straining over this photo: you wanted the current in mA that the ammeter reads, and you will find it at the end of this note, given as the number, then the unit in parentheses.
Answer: 2.5 (mA)
